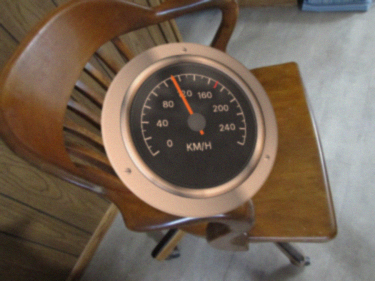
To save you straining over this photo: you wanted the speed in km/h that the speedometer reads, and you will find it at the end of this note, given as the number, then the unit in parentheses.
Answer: 110 (km/h)
